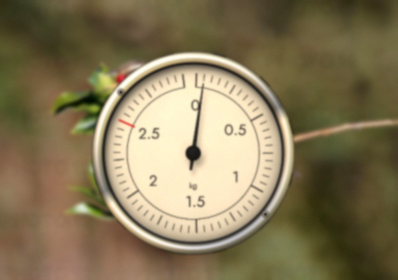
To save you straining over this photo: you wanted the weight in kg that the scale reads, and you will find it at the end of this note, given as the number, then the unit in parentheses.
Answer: 0.05 (kg)
